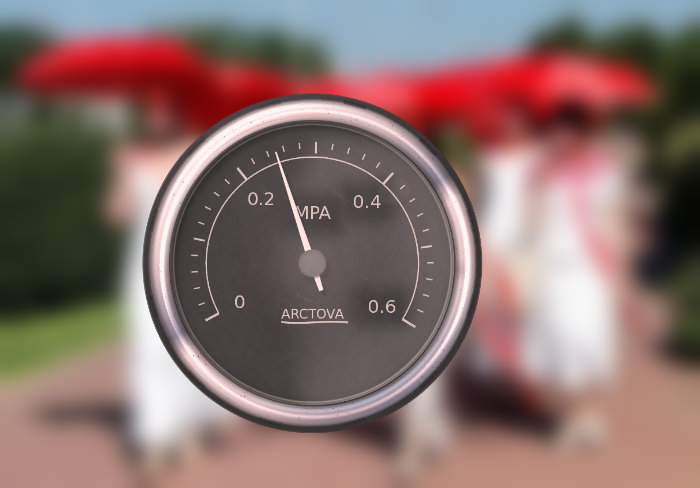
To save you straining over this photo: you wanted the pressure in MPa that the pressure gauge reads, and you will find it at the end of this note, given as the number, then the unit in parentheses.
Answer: 0.25 (MPa)
